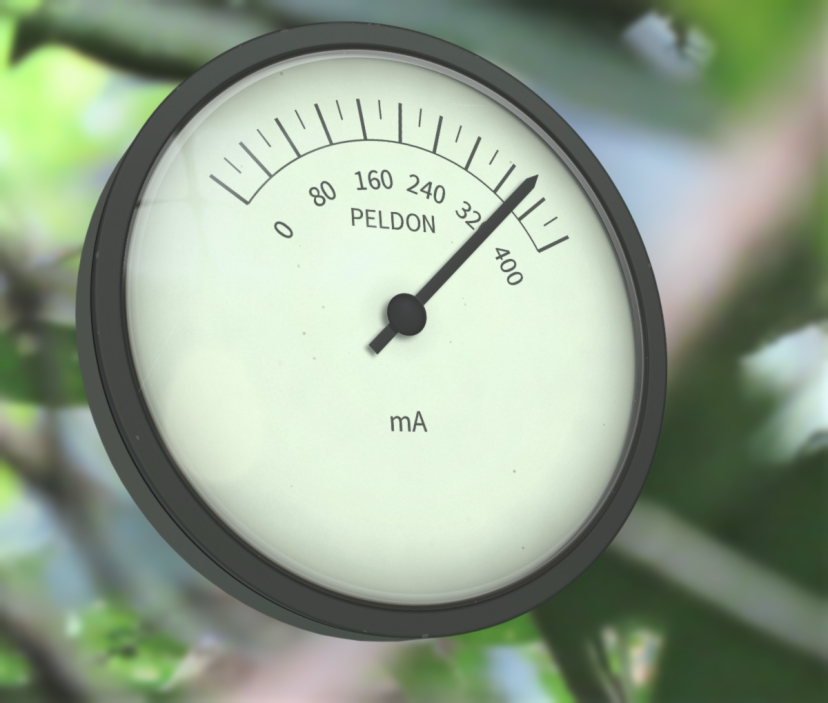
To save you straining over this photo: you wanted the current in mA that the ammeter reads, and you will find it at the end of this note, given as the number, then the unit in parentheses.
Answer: 340 (mA)
